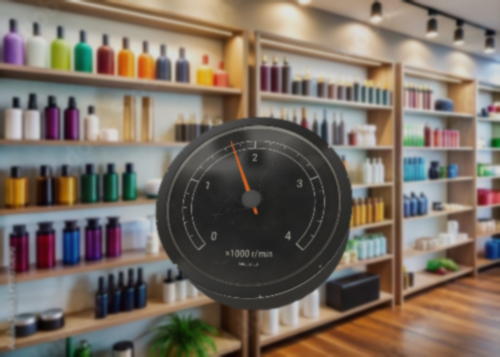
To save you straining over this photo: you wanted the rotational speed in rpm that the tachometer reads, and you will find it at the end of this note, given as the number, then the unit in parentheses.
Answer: 1700 (rpm)
